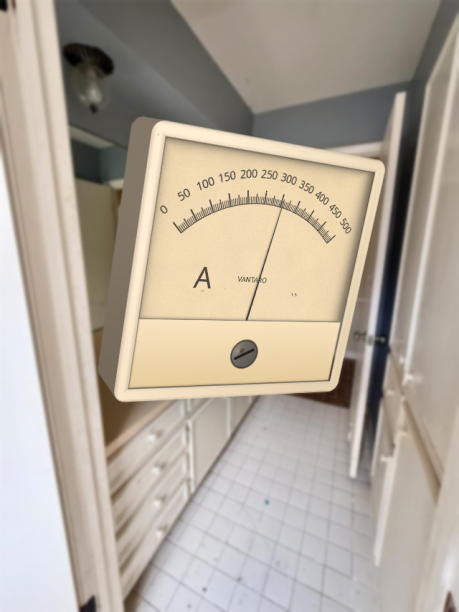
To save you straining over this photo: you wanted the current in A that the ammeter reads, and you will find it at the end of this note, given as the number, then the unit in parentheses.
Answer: 300 (A)
